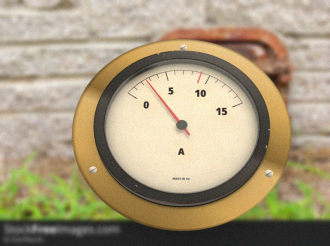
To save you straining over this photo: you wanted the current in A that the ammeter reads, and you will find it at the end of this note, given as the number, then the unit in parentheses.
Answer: 2.5 (A)
